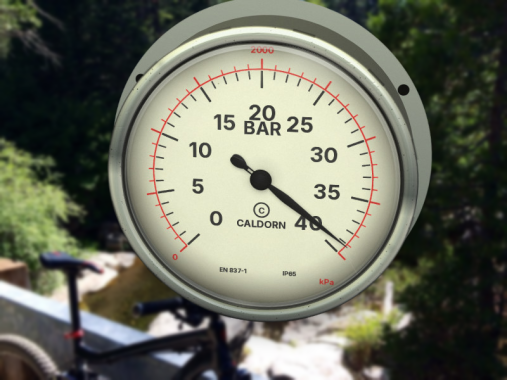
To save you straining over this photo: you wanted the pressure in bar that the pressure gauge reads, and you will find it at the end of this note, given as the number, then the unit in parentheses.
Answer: 39 (bar)
